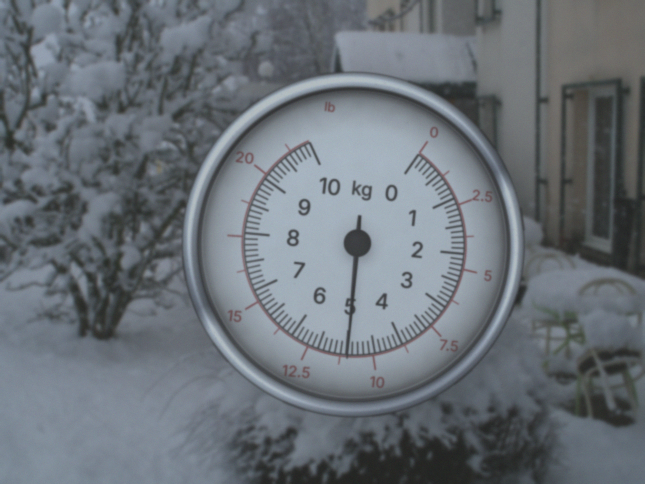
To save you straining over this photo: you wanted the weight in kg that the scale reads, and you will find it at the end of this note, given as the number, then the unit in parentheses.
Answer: 5 (kg)
